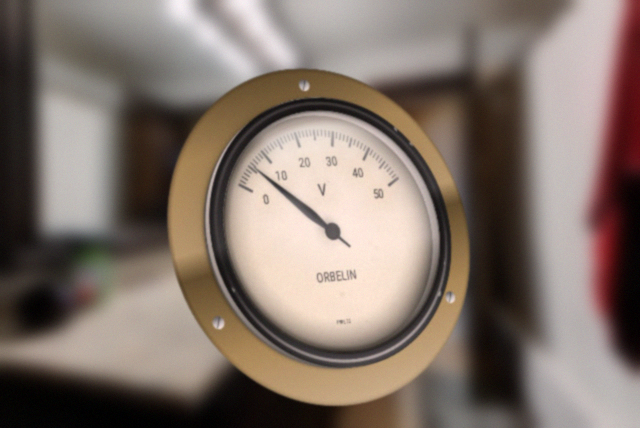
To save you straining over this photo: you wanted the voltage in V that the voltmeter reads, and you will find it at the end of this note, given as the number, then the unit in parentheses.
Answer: 5 (V)
